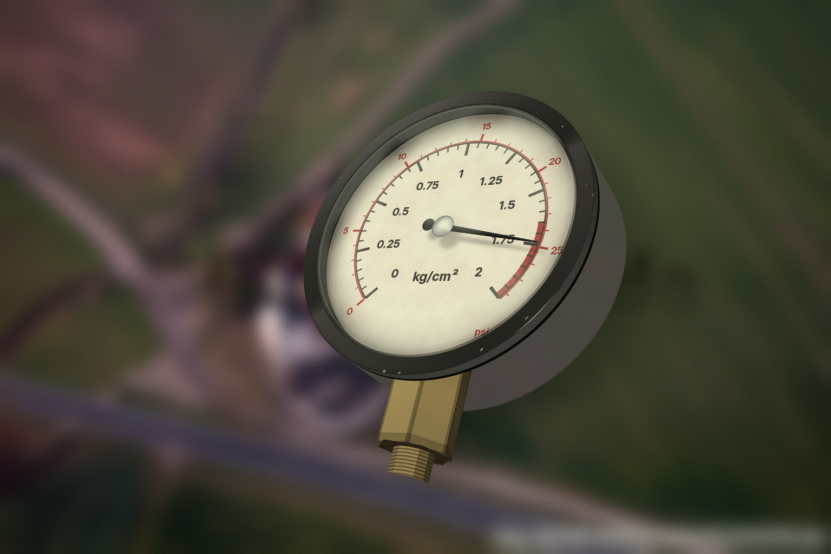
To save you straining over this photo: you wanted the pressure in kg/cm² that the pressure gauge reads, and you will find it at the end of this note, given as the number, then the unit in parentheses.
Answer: 1.75 (kg/cm²)
